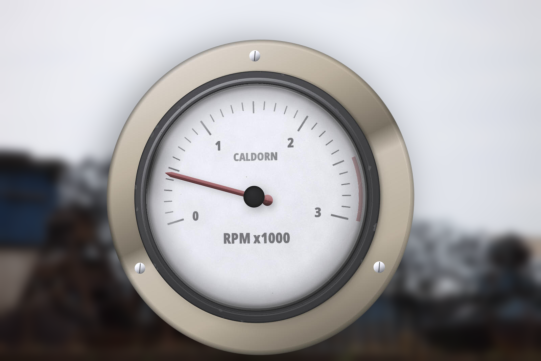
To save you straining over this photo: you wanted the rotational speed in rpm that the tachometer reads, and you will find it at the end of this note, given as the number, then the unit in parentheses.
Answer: 450 (rpm)
